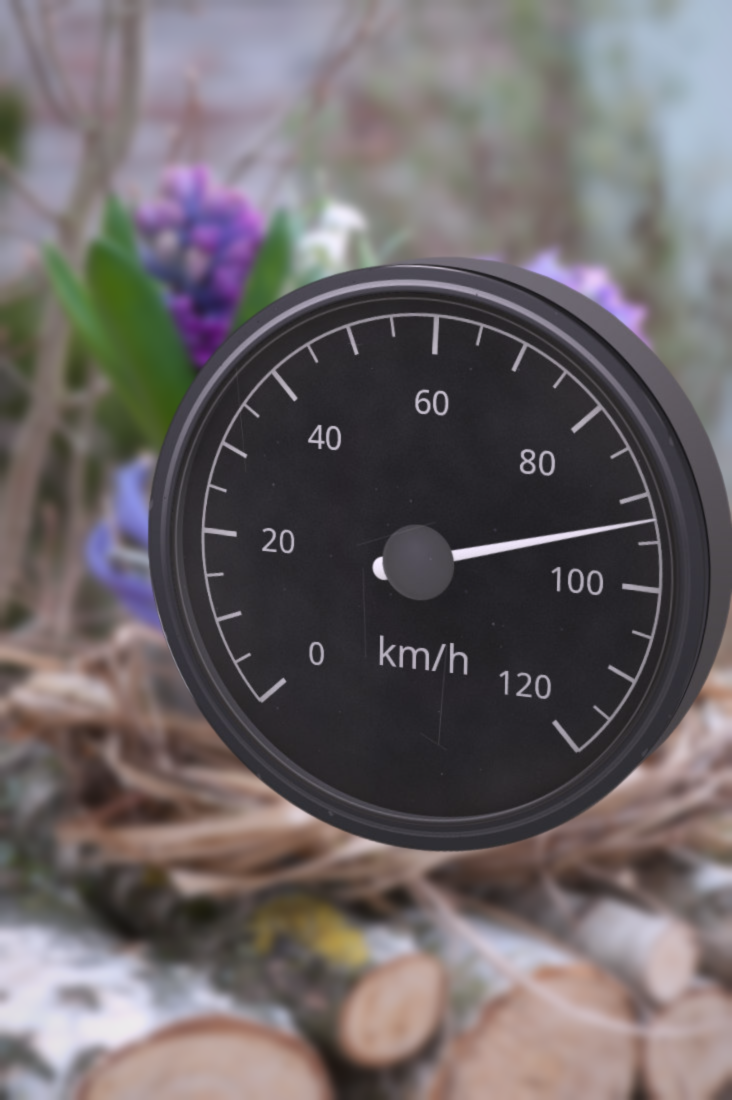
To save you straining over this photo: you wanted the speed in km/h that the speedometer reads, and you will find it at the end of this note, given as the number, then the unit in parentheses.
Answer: 92.5 (km/h)
